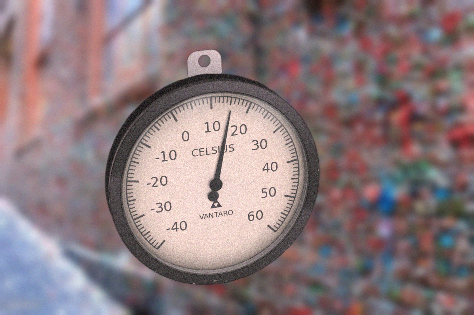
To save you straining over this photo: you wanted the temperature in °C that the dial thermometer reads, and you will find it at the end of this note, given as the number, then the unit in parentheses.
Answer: 15 (°C)
